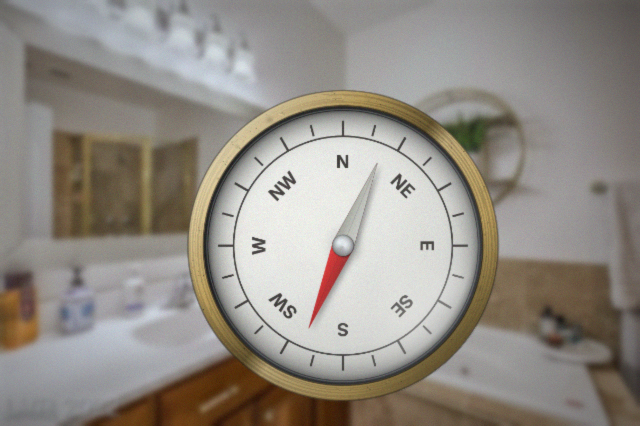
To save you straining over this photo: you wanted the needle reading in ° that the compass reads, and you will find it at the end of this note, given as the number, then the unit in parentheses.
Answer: 202.5 (°)
